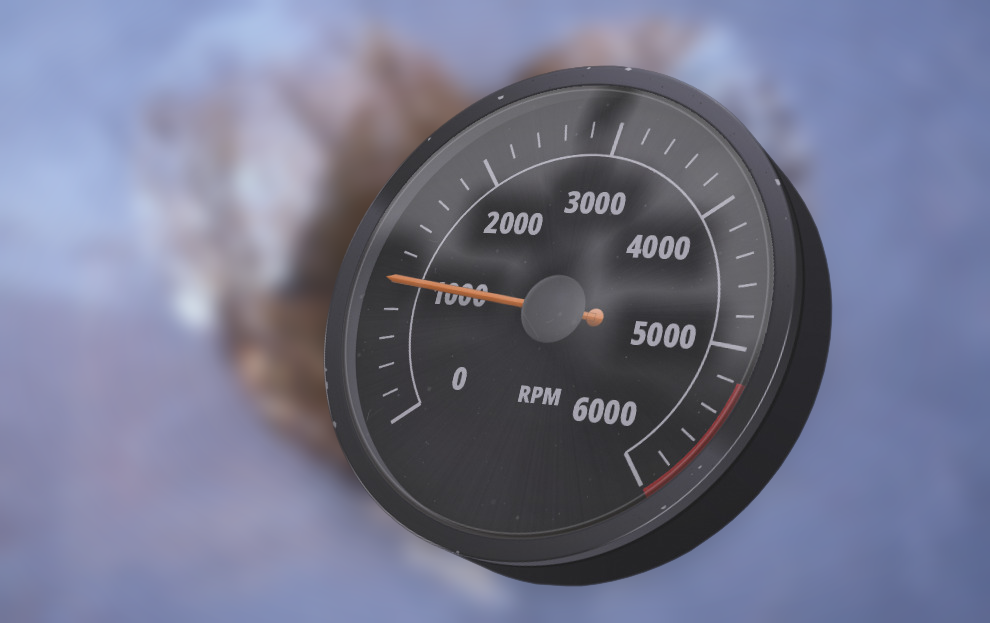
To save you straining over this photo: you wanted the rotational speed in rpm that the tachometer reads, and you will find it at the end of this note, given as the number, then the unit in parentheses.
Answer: 1000 (rpm)
